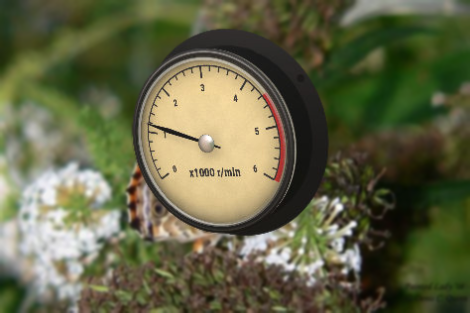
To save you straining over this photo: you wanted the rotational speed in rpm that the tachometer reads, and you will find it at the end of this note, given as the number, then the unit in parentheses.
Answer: 1200 (rpm)
